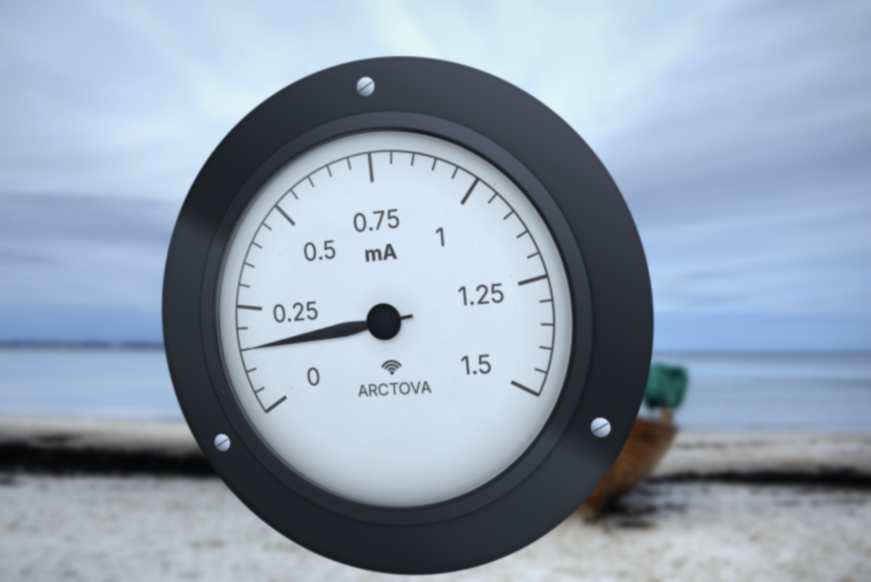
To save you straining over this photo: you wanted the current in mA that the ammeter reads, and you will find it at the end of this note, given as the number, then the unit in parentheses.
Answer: 0.15 (mA)
